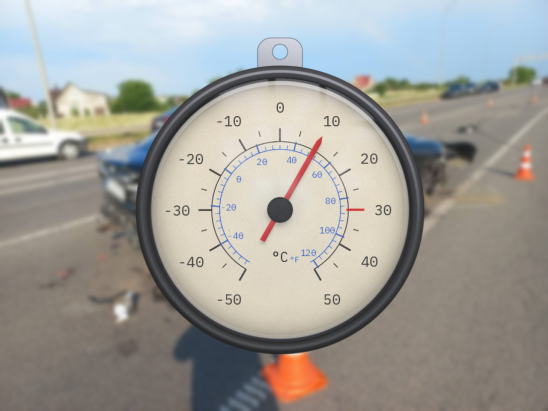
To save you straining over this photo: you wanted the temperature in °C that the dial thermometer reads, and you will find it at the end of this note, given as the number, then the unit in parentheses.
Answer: 10 (°C)
